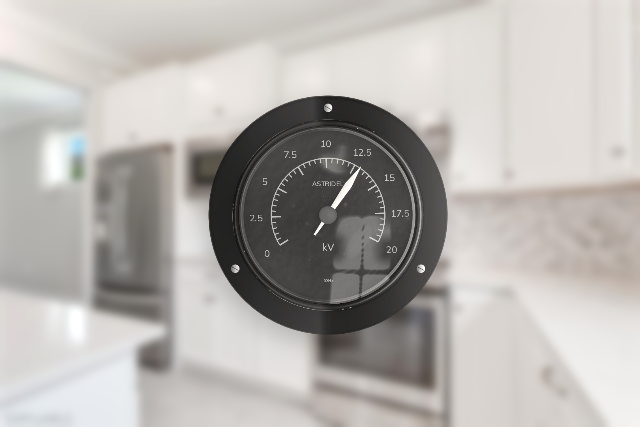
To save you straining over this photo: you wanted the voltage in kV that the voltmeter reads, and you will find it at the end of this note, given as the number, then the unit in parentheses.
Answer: 13 (kV)
